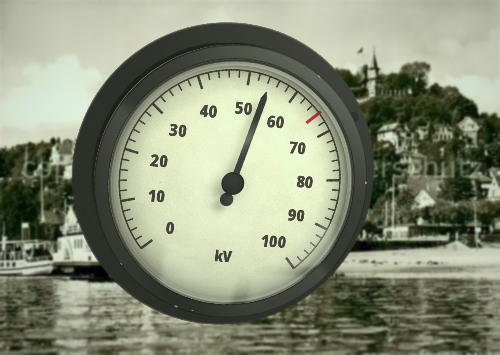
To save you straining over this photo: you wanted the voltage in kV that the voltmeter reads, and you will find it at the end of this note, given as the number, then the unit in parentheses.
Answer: 54 (kV)
